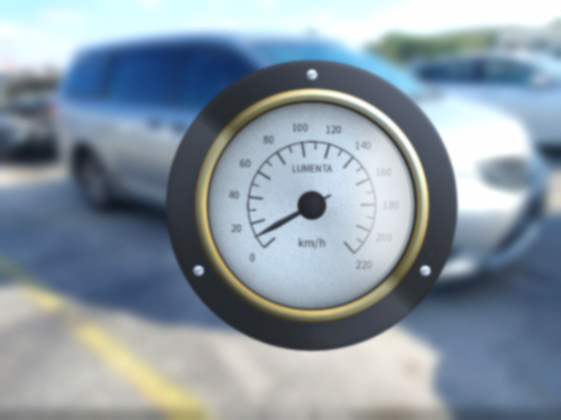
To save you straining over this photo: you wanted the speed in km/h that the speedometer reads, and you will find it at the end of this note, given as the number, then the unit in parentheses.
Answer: 10 (km/h)
